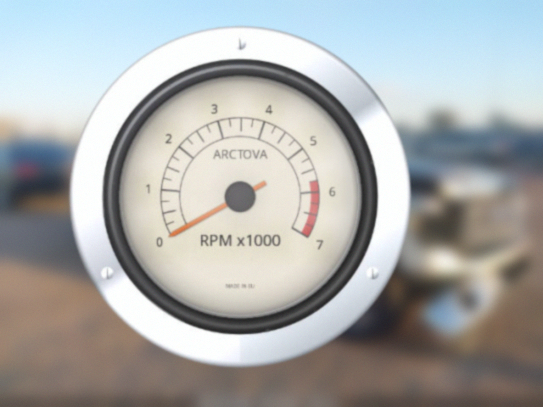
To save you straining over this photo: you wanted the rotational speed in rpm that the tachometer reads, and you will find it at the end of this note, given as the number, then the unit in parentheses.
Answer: 0 (rpm)
